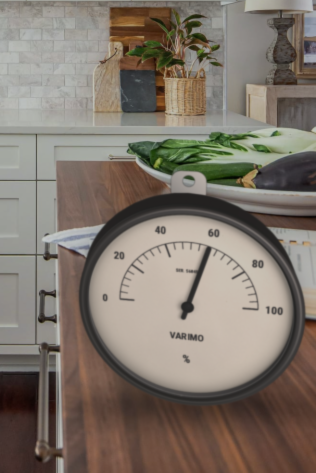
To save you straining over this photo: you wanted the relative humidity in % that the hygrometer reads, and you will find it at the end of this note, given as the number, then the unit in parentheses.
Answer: 60 (%)
